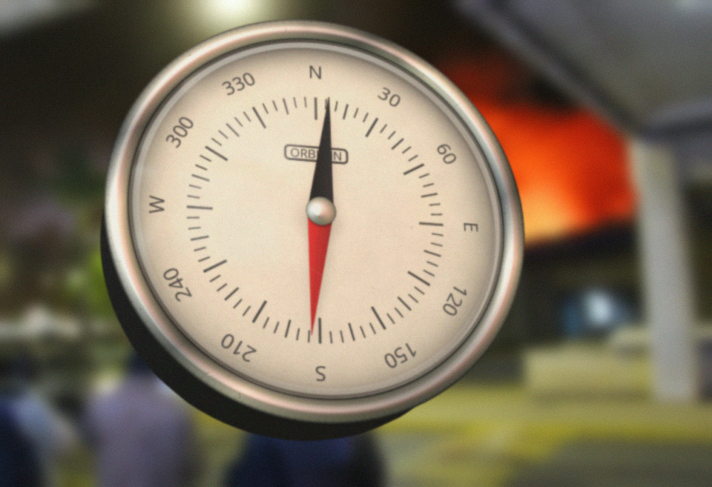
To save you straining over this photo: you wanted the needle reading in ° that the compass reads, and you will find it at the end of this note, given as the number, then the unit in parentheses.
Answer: 185 (°)
